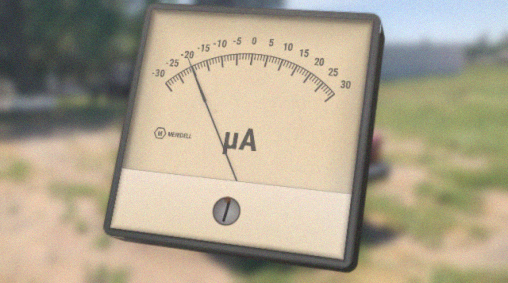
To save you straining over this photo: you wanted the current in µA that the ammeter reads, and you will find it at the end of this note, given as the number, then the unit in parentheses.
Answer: -20 (µA)
